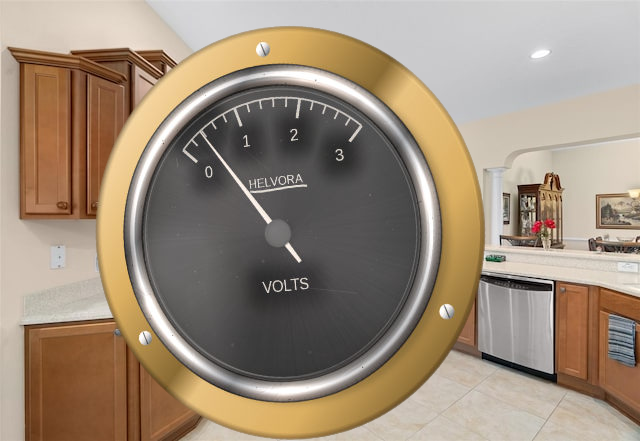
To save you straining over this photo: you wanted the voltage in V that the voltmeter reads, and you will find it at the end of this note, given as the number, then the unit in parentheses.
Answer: 0.4 (V)
